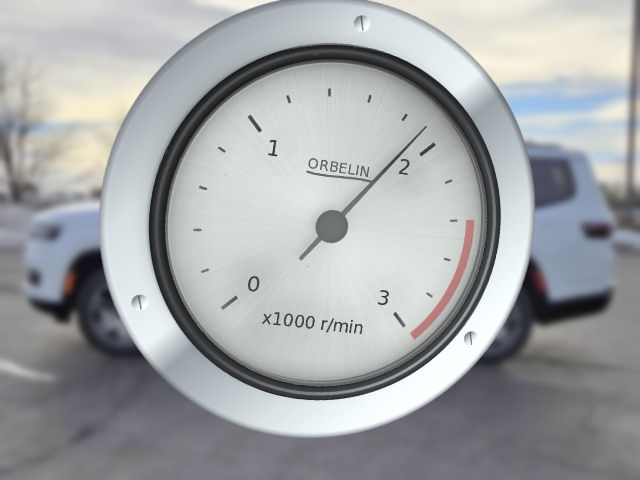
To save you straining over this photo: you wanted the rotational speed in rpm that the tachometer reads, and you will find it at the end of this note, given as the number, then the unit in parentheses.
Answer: 1900 (rpm)
